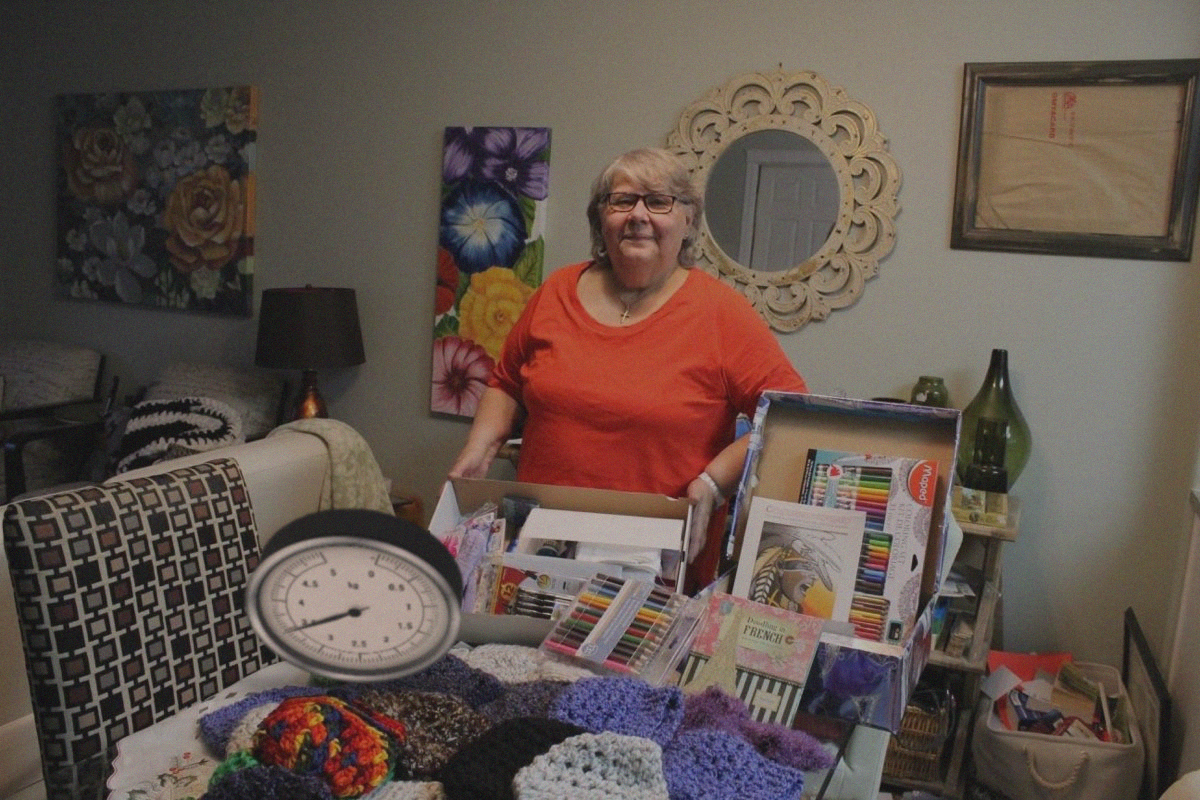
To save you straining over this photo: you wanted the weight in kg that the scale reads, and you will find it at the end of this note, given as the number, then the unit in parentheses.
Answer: 3.5 (kg)
